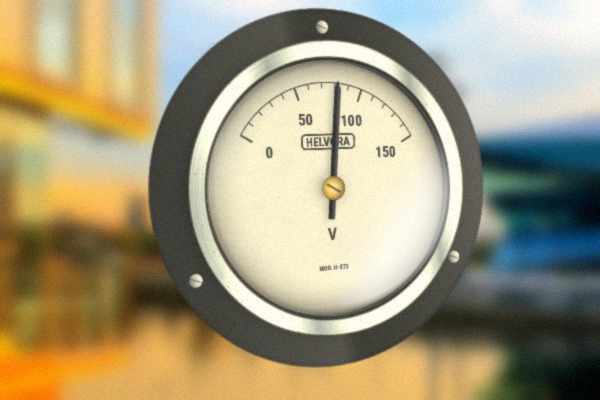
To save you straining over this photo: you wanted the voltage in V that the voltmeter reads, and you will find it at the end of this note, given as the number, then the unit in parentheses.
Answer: 80 (V)
